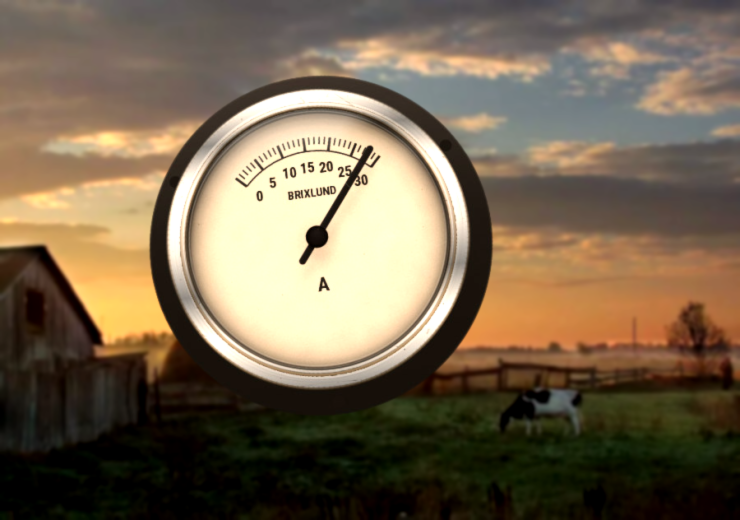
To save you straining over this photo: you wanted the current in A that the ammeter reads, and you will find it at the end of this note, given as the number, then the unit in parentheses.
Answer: 28 (A)
